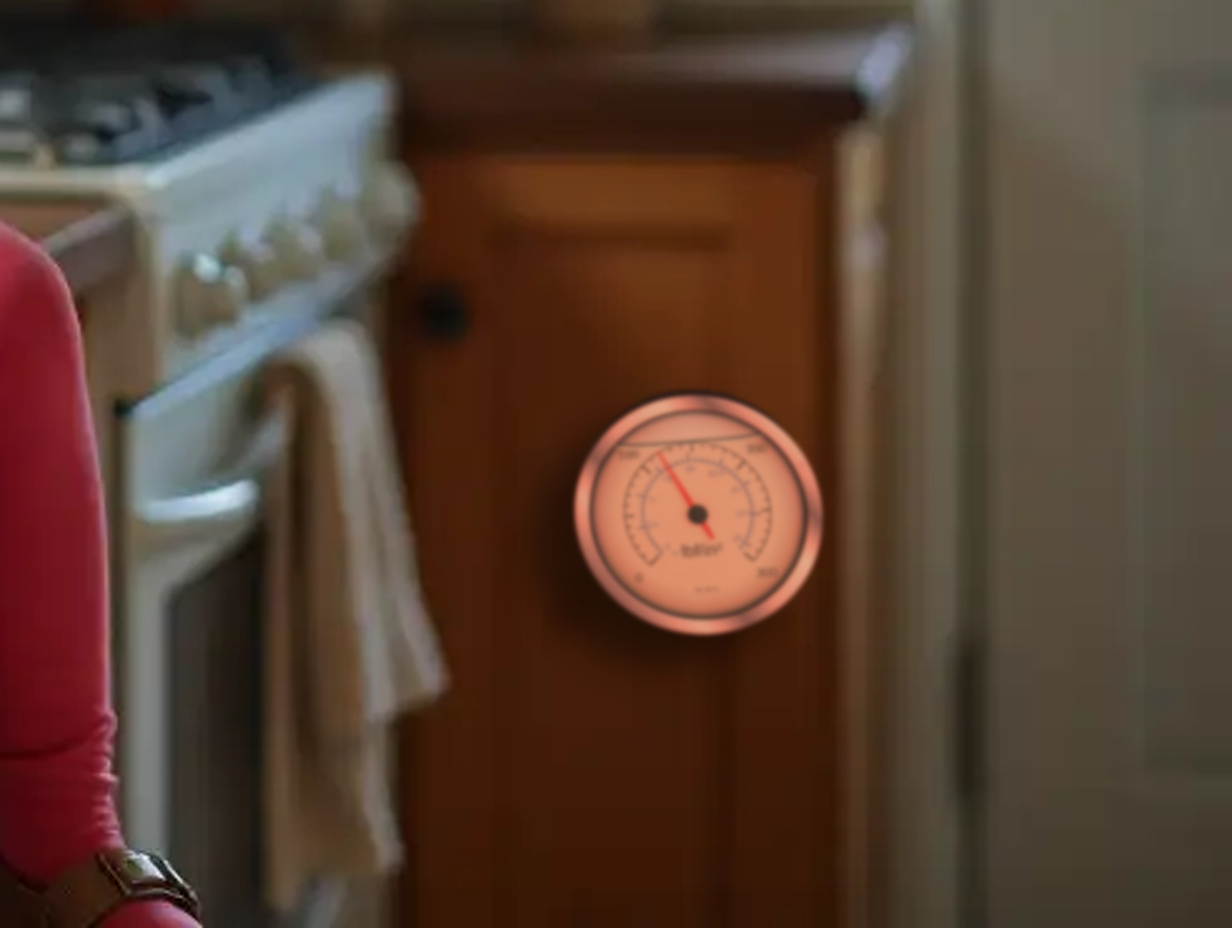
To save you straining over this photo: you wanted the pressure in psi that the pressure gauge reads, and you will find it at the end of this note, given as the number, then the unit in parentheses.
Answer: 120 (psi)
